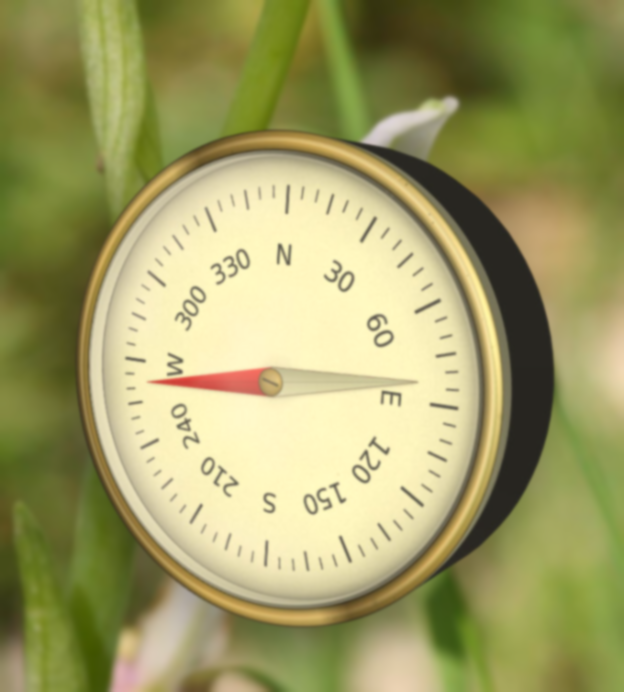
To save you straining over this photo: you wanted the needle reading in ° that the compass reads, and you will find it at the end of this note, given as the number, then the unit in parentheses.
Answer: 262.5 (°)
